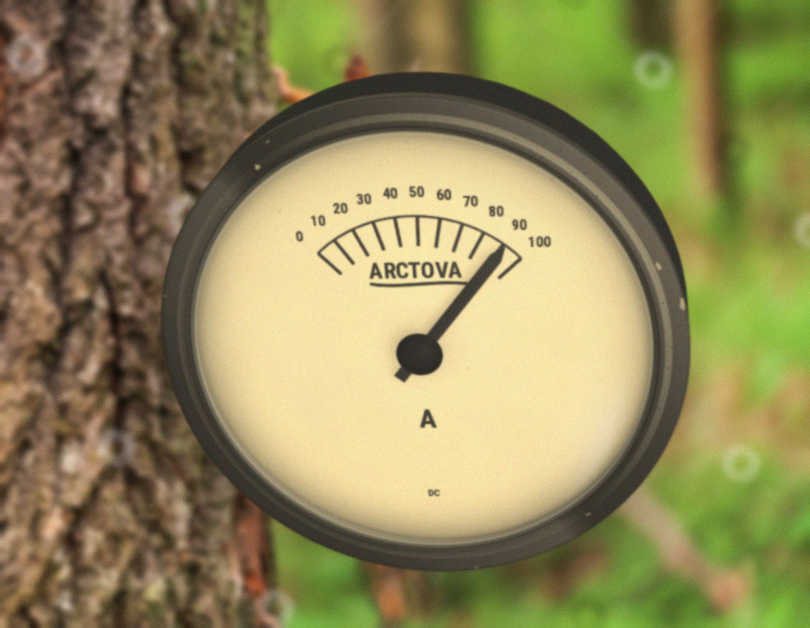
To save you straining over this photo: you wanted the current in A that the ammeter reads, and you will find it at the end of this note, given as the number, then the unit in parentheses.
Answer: 90 (A)
